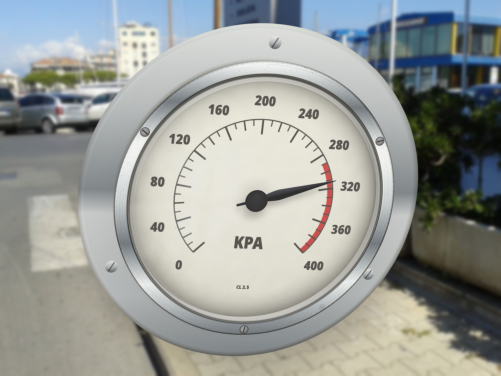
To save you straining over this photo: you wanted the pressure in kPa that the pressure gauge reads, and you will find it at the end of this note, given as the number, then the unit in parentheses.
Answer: 310 (kPa)
